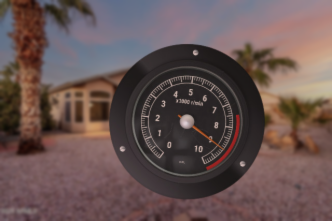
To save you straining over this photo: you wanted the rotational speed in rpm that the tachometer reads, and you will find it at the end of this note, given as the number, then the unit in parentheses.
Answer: 9000 (rpm)
